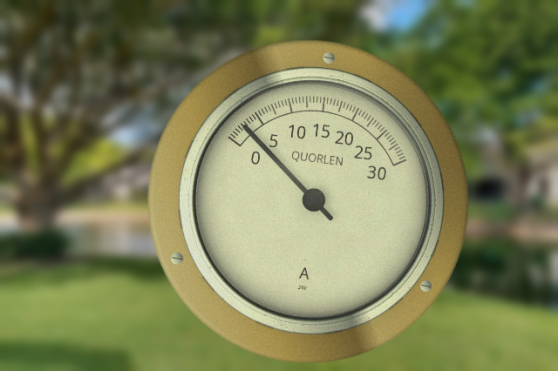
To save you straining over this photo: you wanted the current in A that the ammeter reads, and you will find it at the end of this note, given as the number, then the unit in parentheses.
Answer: 2.5 (A)
